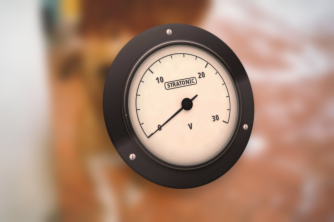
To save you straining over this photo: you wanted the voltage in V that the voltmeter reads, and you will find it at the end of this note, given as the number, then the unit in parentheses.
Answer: 0 (V)
